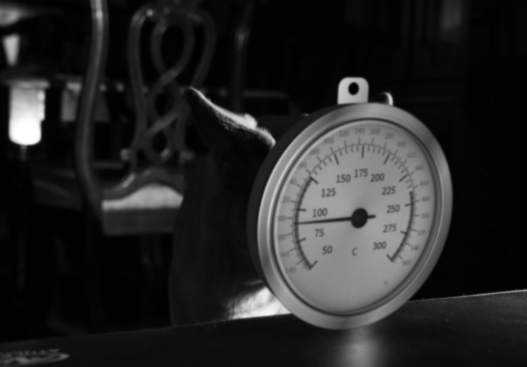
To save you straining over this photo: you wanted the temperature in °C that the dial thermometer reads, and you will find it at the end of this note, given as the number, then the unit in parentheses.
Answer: 90 (°C)
